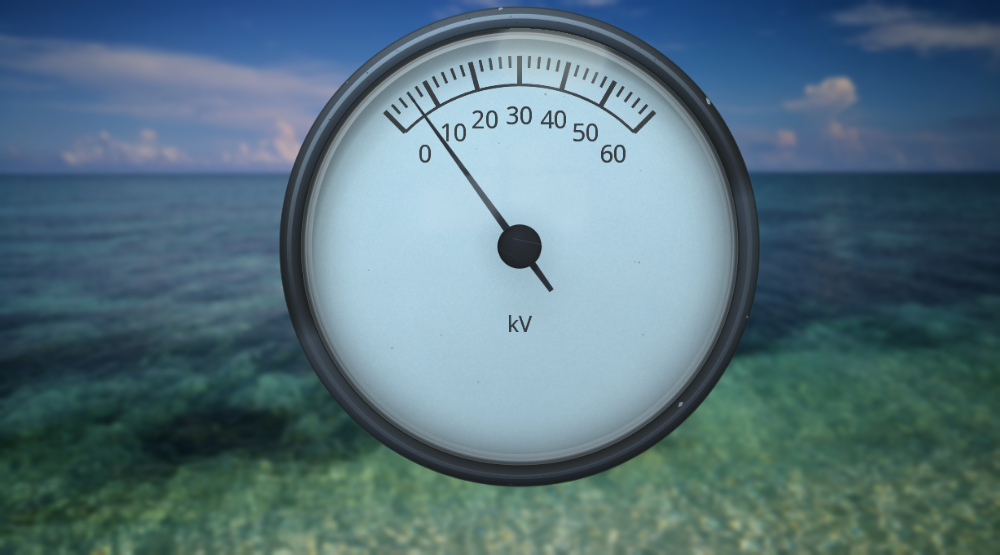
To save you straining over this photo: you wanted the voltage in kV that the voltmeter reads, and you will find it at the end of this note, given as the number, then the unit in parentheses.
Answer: 6 (kV)
